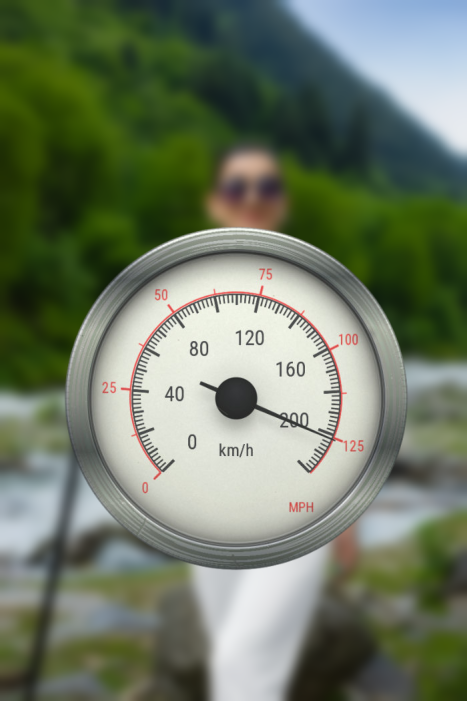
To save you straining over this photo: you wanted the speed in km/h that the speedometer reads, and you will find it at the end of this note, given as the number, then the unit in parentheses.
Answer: 202 (km/h)
